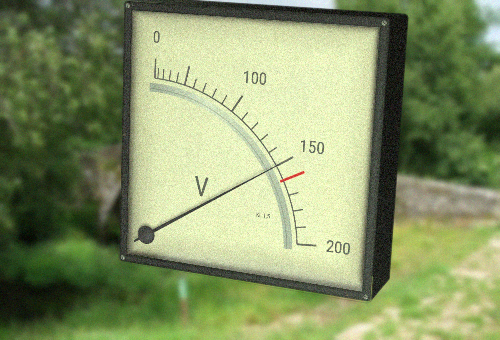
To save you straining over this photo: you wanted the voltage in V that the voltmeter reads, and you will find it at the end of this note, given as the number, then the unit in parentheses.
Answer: 150 (V)
